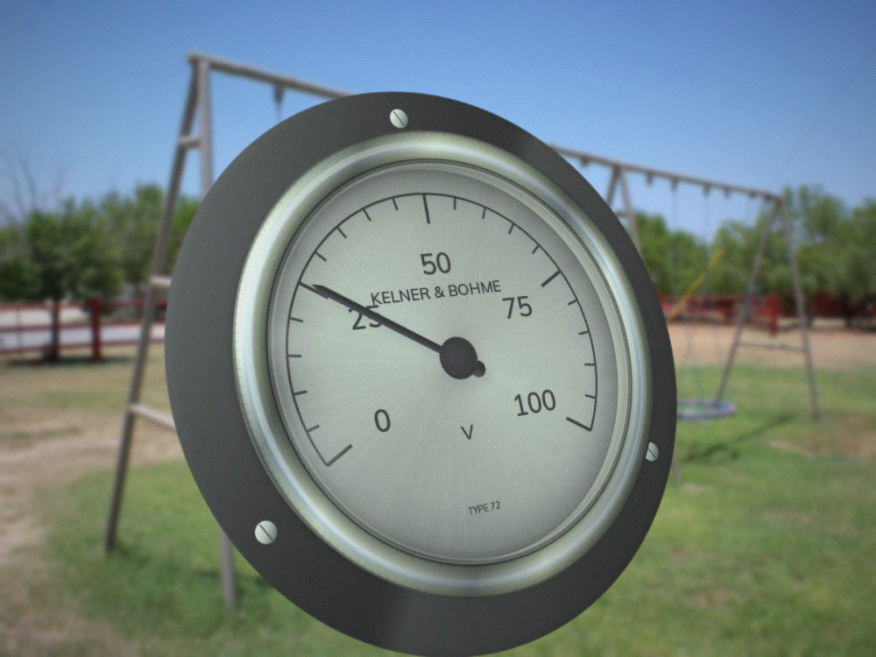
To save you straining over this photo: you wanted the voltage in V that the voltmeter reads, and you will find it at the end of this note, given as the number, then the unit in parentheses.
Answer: 25 (V)
